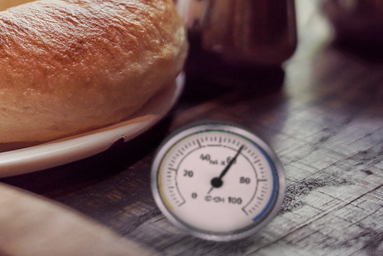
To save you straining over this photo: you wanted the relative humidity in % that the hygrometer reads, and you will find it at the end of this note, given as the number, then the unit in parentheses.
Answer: 60 (%)
